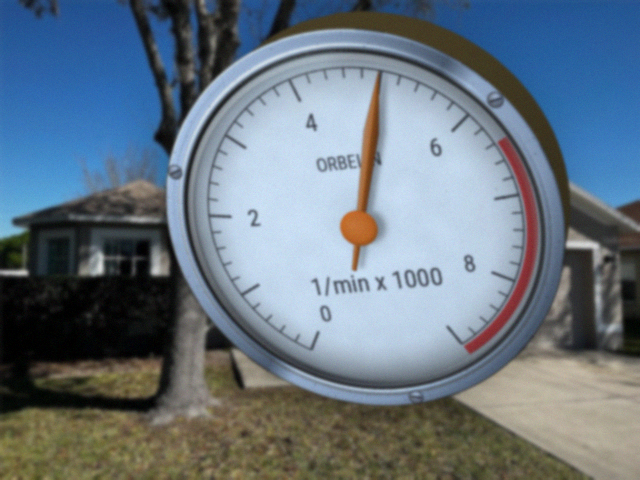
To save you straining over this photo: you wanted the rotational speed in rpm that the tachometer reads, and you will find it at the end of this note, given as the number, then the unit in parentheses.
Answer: 5000 (rpm)
